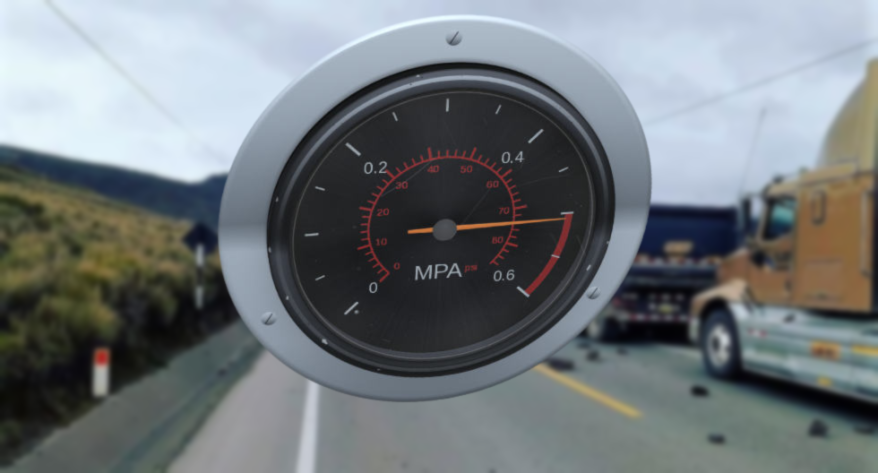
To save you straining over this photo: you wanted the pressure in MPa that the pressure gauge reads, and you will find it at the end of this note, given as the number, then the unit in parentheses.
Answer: 0.5 (MPa)
